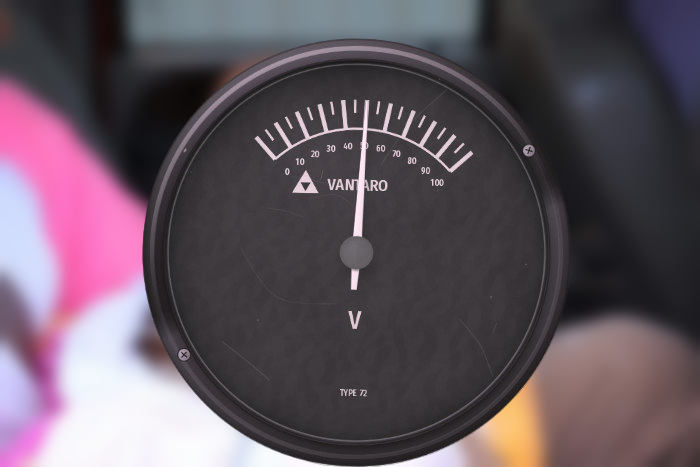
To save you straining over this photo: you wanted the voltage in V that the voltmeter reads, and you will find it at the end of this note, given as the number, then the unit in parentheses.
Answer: 50 (V)
